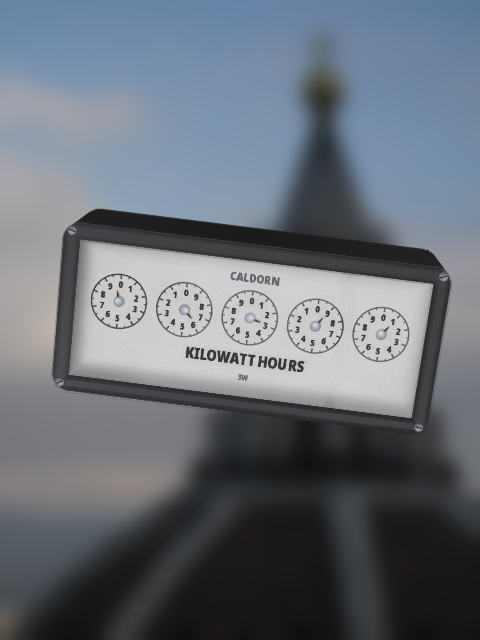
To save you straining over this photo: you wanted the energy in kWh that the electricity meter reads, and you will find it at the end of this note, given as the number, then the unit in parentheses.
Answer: 96291 (kWh)
